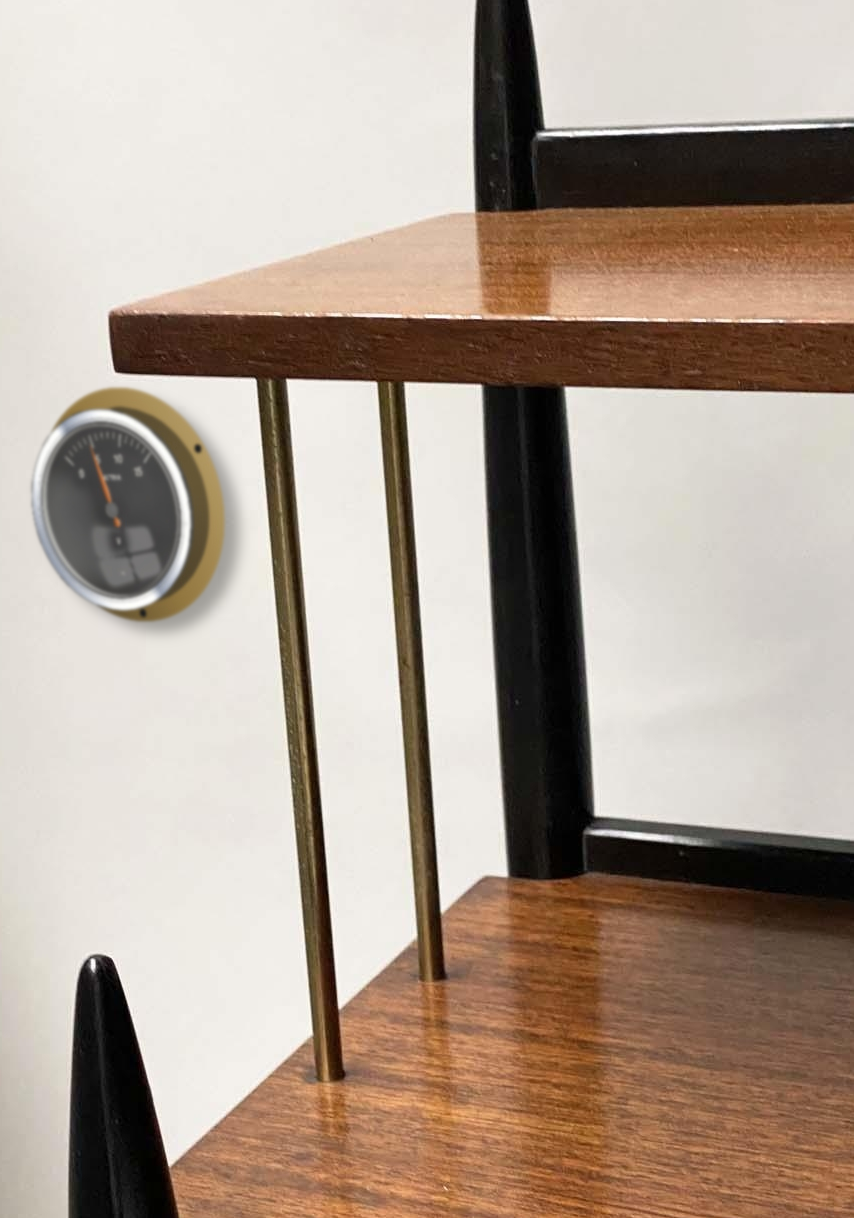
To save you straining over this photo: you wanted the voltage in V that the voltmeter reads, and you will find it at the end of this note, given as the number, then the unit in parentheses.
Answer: 5 (V)
